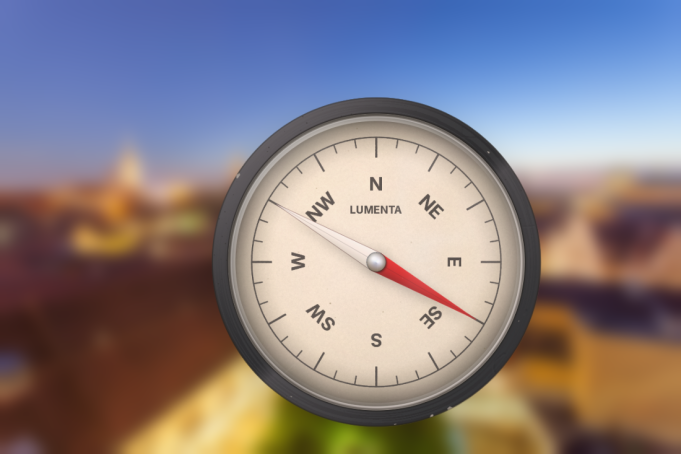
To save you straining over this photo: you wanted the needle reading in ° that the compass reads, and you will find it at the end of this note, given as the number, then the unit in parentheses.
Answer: 120 (°)
